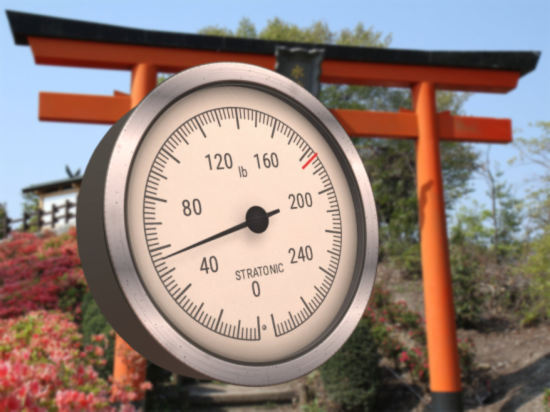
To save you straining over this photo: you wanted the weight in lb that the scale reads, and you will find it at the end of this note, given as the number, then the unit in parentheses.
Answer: 56 (lb)
